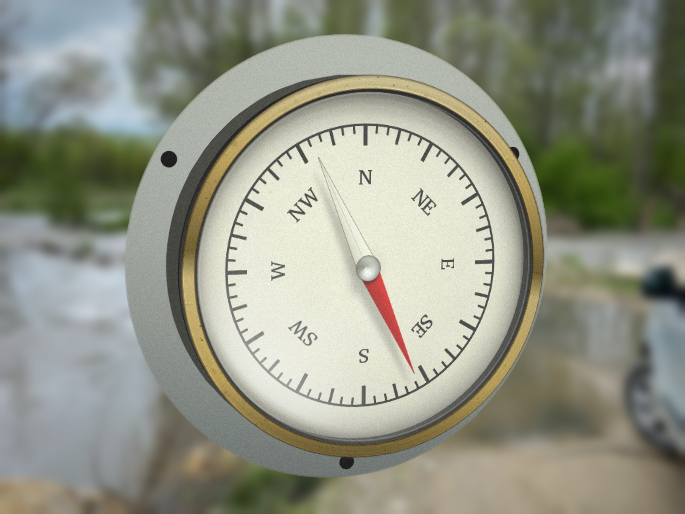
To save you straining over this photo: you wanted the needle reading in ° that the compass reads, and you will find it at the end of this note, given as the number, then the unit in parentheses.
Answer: 155 (°)
